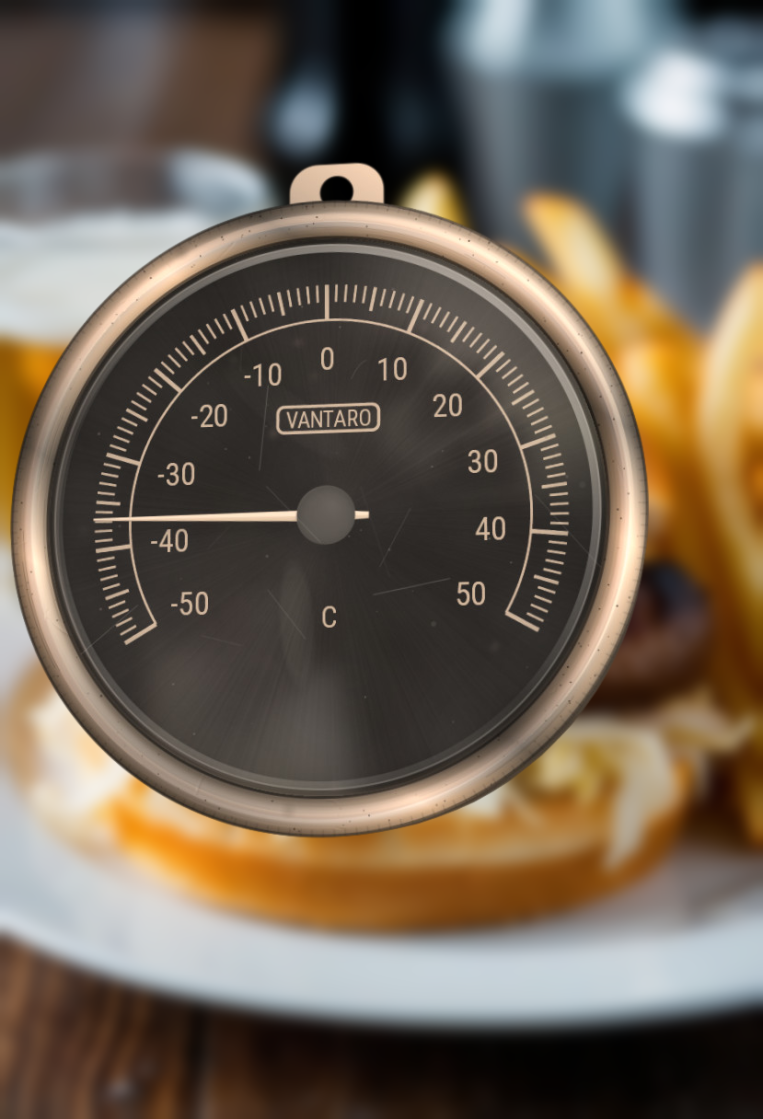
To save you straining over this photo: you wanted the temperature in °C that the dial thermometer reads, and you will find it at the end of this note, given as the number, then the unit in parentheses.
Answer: -37 (°C)
